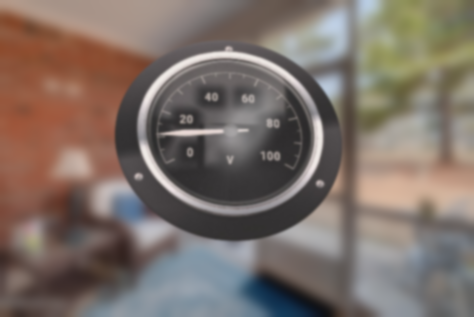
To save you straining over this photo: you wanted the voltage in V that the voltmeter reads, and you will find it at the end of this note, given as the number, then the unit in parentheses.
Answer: 10 (V)
